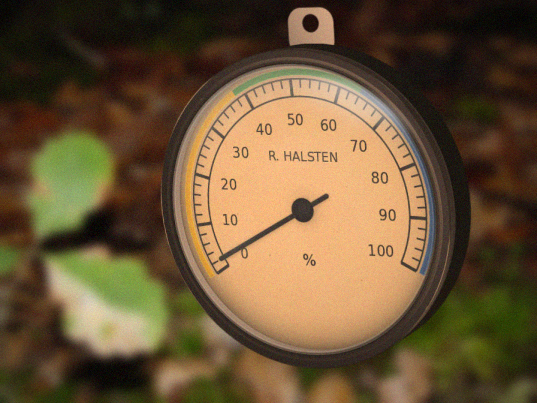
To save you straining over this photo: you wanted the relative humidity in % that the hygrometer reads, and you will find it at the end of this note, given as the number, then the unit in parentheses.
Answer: 2 (%)
